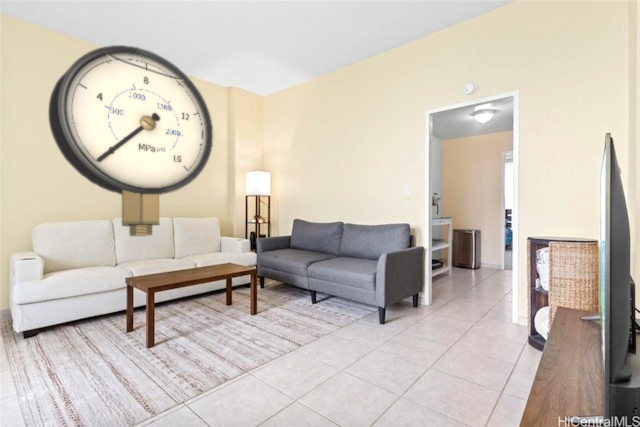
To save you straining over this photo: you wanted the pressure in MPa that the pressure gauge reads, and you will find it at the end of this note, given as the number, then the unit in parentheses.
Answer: 0 (MPa)
